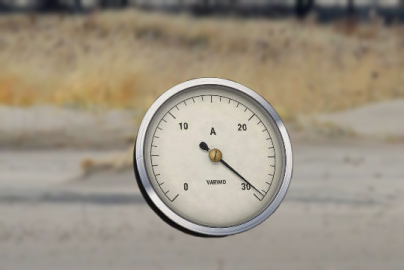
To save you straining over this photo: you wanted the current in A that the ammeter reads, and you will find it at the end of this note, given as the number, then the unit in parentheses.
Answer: 29.5 (A)
